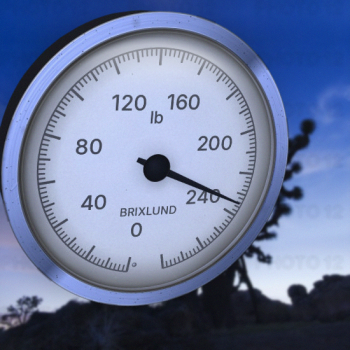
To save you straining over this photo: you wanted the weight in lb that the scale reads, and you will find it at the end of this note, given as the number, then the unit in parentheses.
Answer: 234 (lb)
